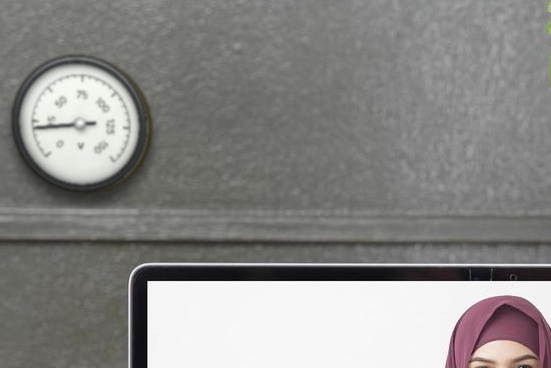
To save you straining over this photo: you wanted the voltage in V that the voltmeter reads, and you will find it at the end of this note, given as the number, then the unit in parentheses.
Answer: 20 (V)
